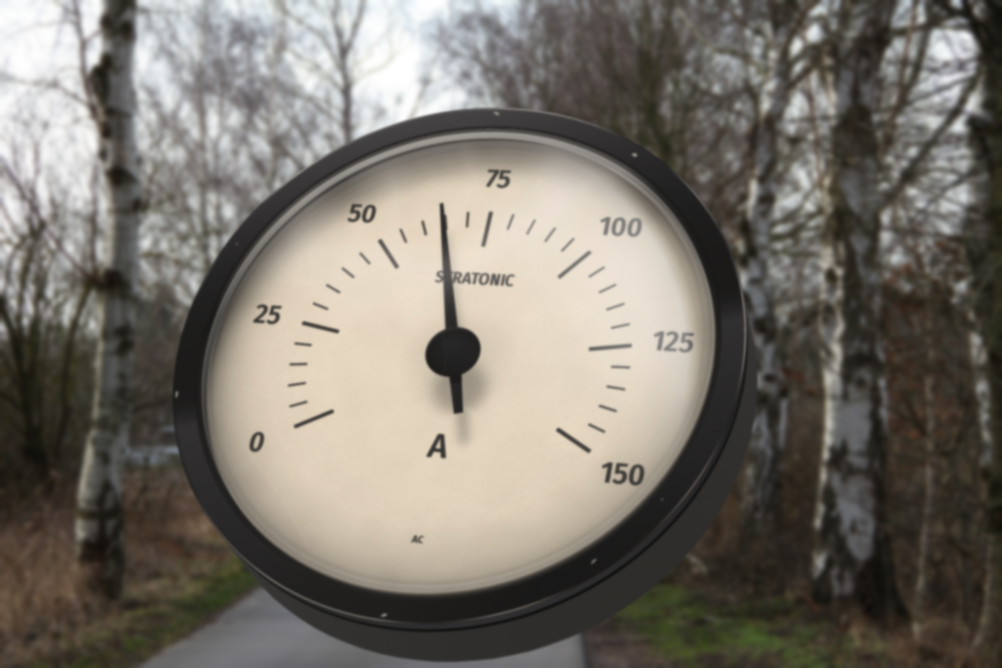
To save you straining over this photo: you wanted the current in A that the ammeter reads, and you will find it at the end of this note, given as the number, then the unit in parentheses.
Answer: 65 (A)
